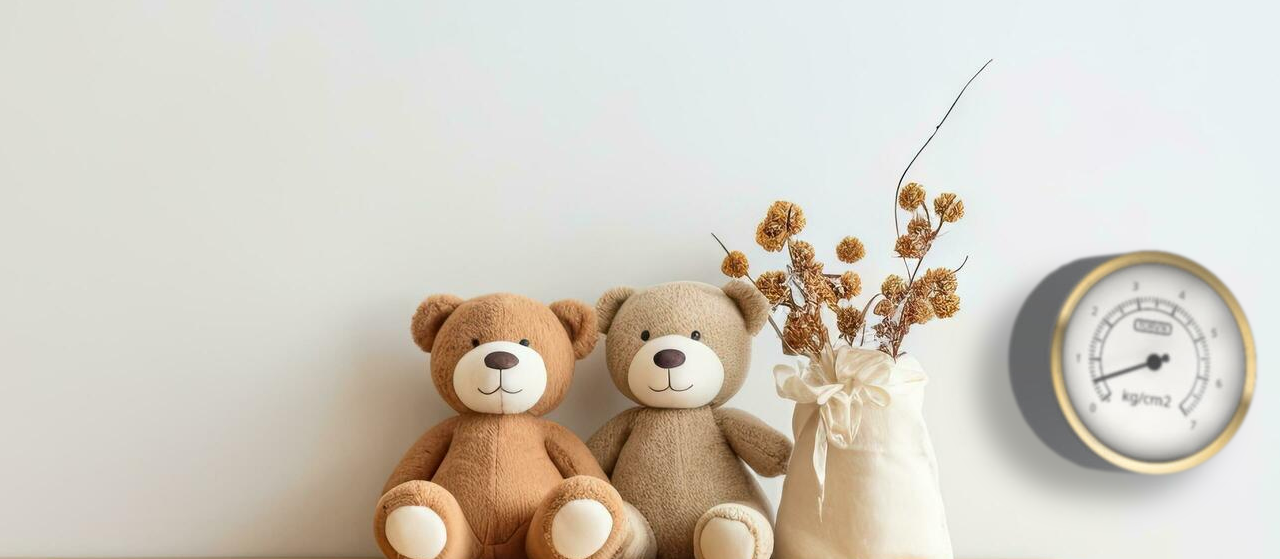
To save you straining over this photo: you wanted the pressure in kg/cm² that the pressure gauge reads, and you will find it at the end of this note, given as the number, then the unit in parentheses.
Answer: 0.5 (kg/cm²)
